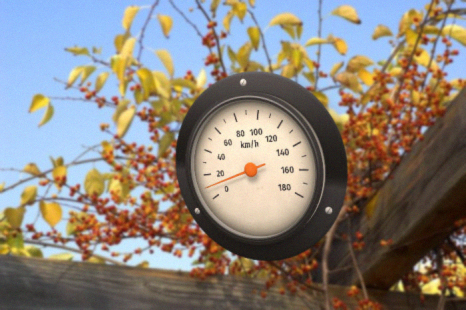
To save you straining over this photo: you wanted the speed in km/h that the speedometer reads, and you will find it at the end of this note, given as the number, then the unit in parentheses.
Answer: 10 (km/h)
